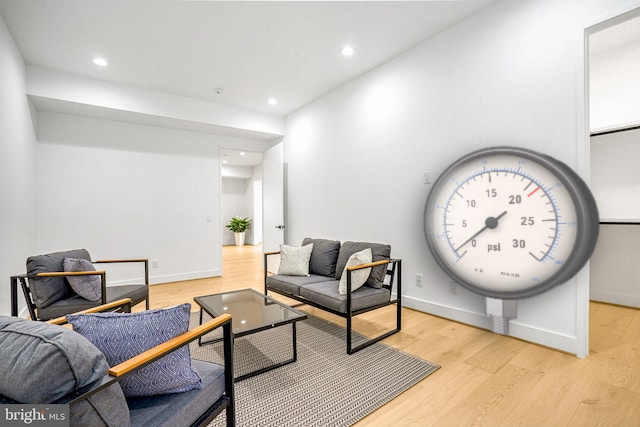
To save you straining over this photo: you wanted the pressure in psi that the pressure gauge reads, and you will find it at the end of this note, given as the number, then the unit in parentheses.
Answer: 1 (psi)
